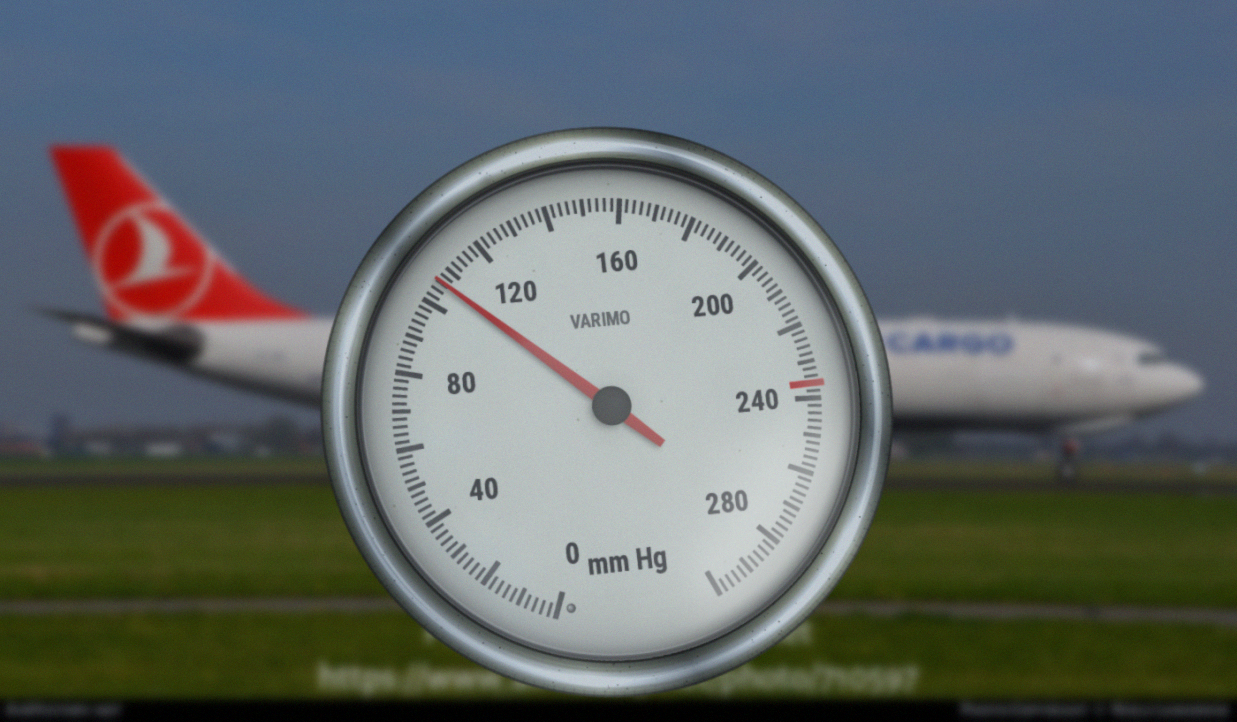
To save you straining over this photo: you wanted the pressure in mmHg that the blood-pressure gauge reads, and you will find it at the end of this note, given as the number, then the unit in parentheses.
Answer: 106 (mmHg)
